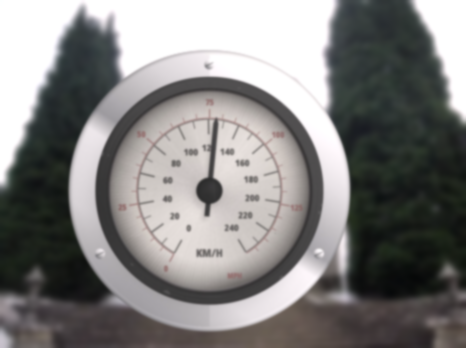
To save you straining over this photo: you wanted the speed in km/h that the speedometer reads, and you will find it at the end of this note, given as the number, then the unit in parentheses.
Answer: 125 (km/h)
